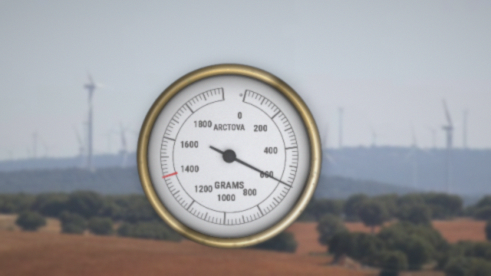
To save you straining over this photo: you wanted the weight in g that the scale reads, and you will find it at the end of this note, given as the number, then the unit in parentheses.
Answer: 600 (g)
